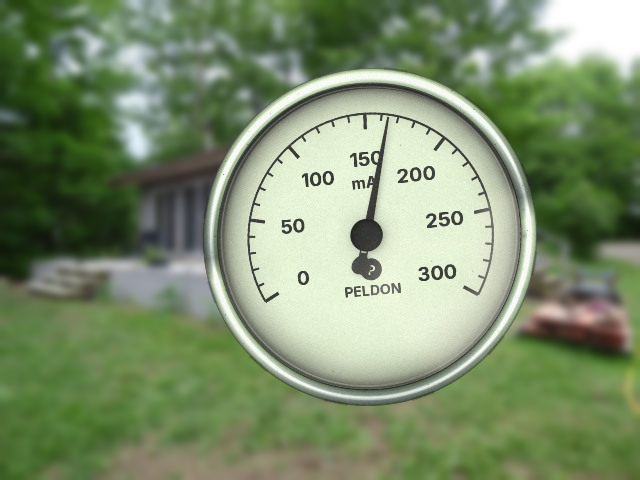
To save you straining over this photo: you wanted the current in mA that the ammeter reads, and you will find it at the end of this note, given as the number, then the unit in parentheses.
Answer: 165 (mA)
